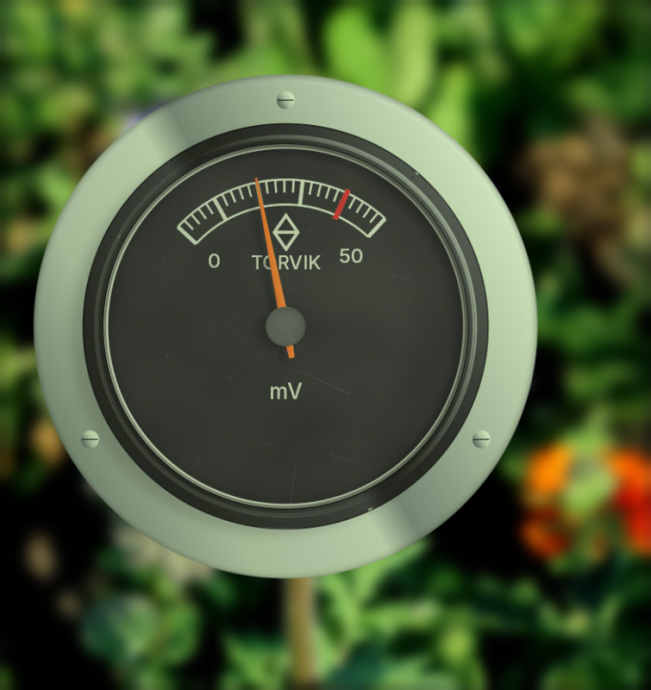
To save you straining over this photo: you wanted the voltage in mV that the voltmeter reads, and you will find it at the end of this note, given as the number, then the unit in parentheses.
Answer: 20 (mV)
